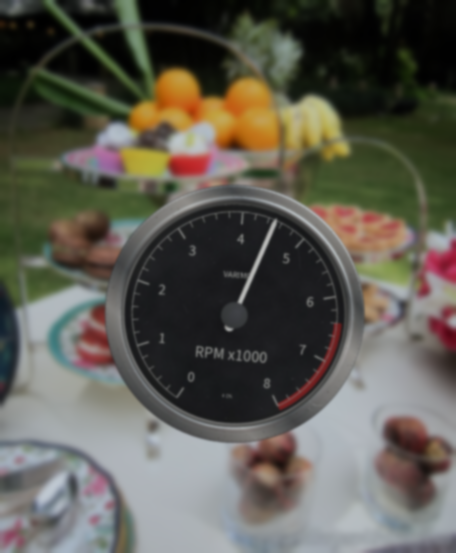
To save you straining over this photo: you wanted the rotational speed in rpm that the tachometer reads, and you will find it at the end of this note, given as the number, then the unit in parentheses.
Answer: 4500 (rpm)
